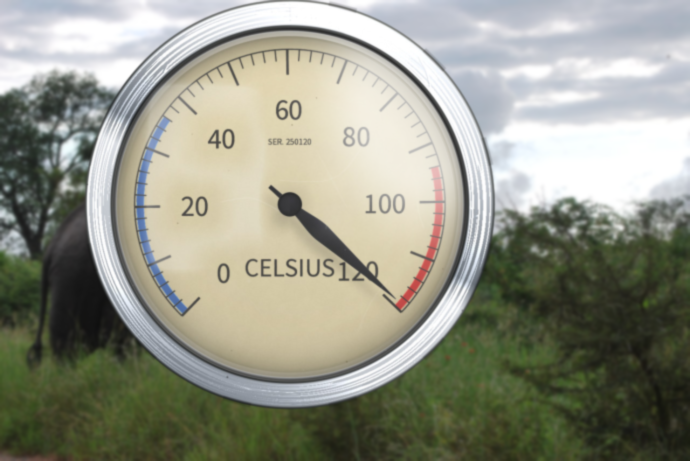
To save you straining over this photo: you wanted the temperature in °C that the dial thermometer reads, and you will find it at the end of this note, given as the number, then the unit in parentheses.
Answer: 119 (°C)
